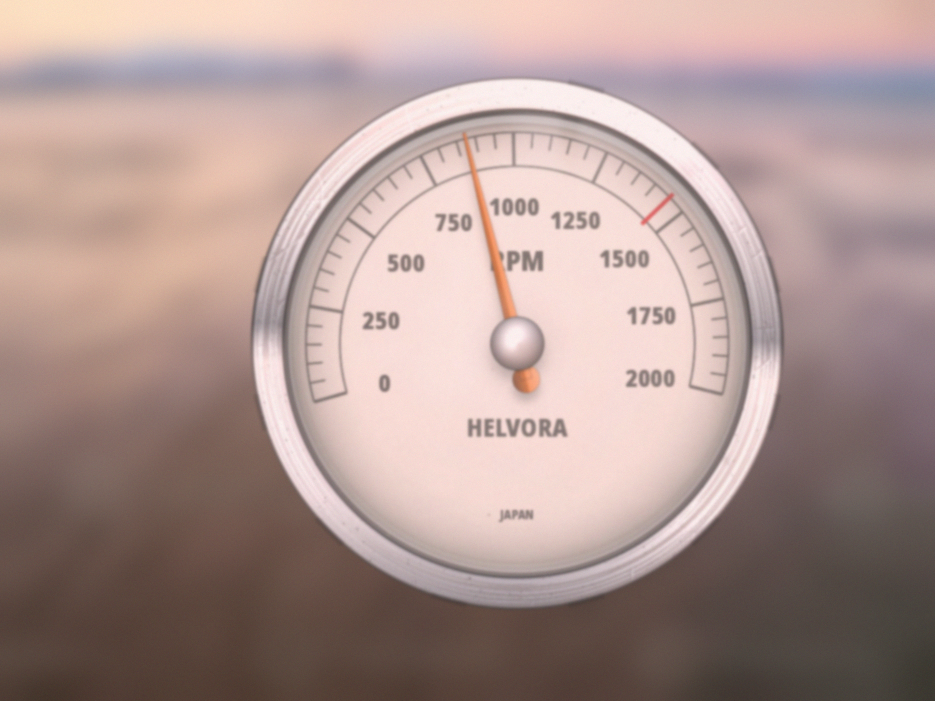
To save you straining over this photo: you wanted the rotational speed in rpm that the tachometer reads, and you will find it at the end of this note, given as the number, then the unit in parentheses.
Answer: 875 (rpm)
